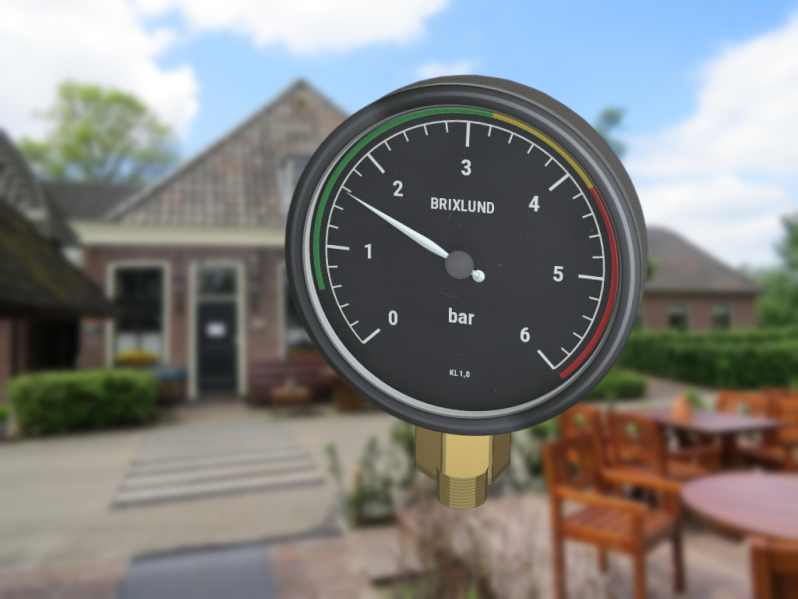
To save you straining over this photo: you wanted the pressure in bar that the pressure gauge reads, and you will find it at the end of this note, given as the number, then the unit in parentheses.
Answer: 1.6 (bar)
